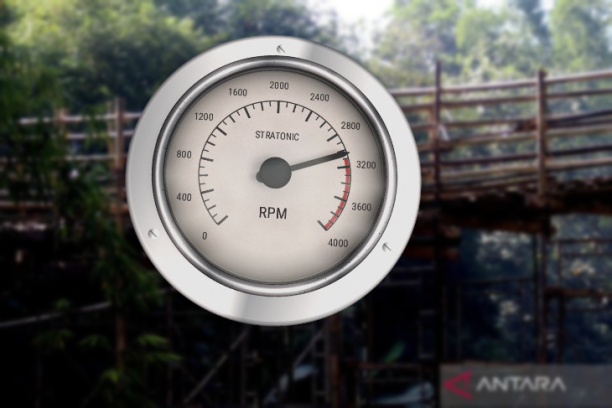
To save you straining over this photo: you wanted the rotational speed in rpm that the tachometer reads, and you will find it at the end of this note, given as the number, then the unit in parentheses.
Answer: 3050 (rpm)
